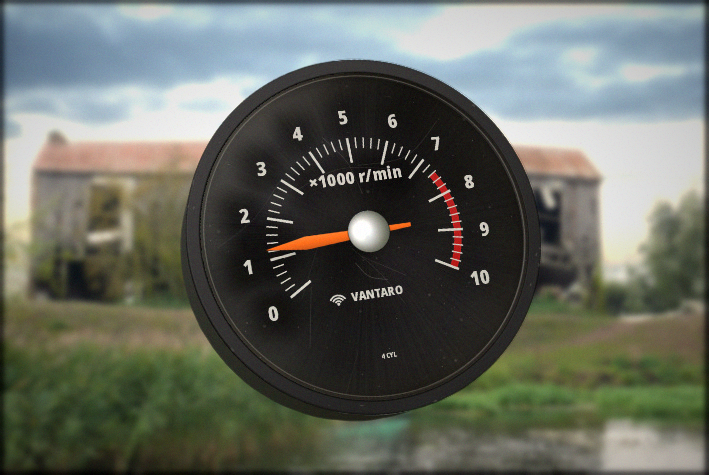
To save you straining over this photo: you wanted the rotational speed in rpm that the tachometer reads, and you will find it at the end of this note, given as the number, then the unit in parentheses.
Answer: 1200 (rpm)
